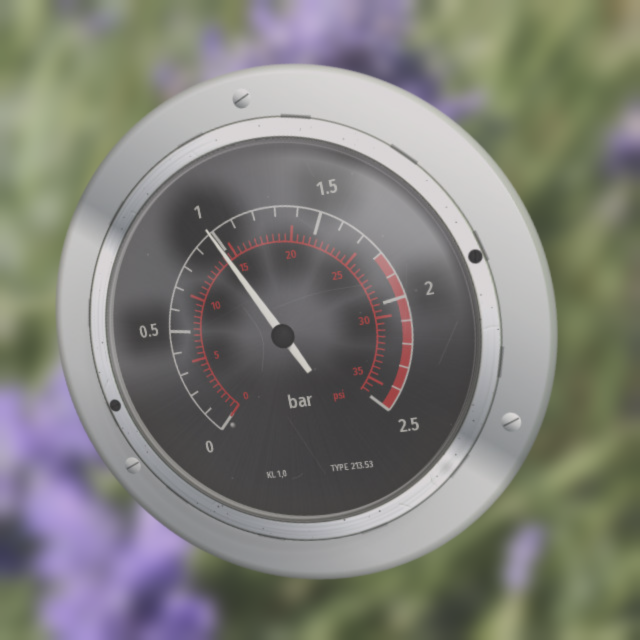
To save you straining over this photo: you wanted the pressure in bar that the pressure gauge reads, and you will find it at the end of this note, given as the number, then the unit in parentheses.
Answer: 1 (bar)
